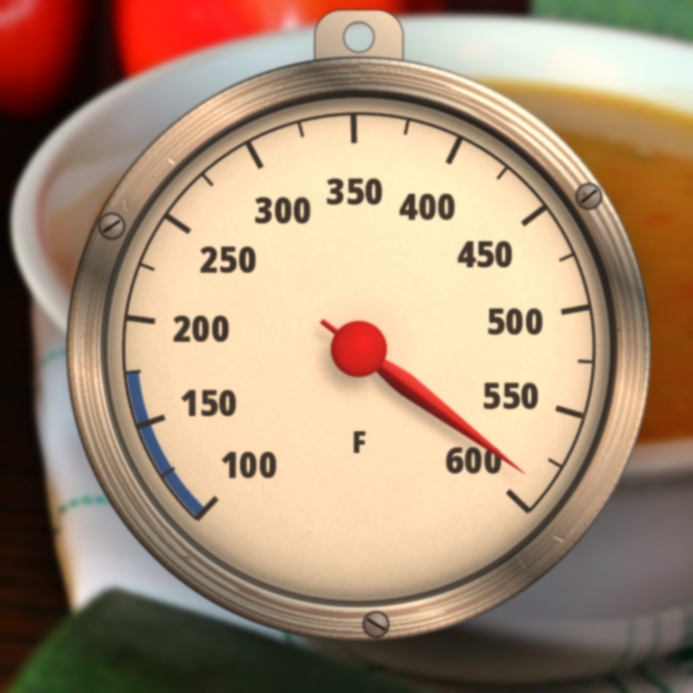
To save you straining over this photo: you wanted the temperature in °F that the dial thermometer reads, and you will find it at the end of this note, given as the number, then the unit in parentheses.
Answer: 587.5 (°F)
